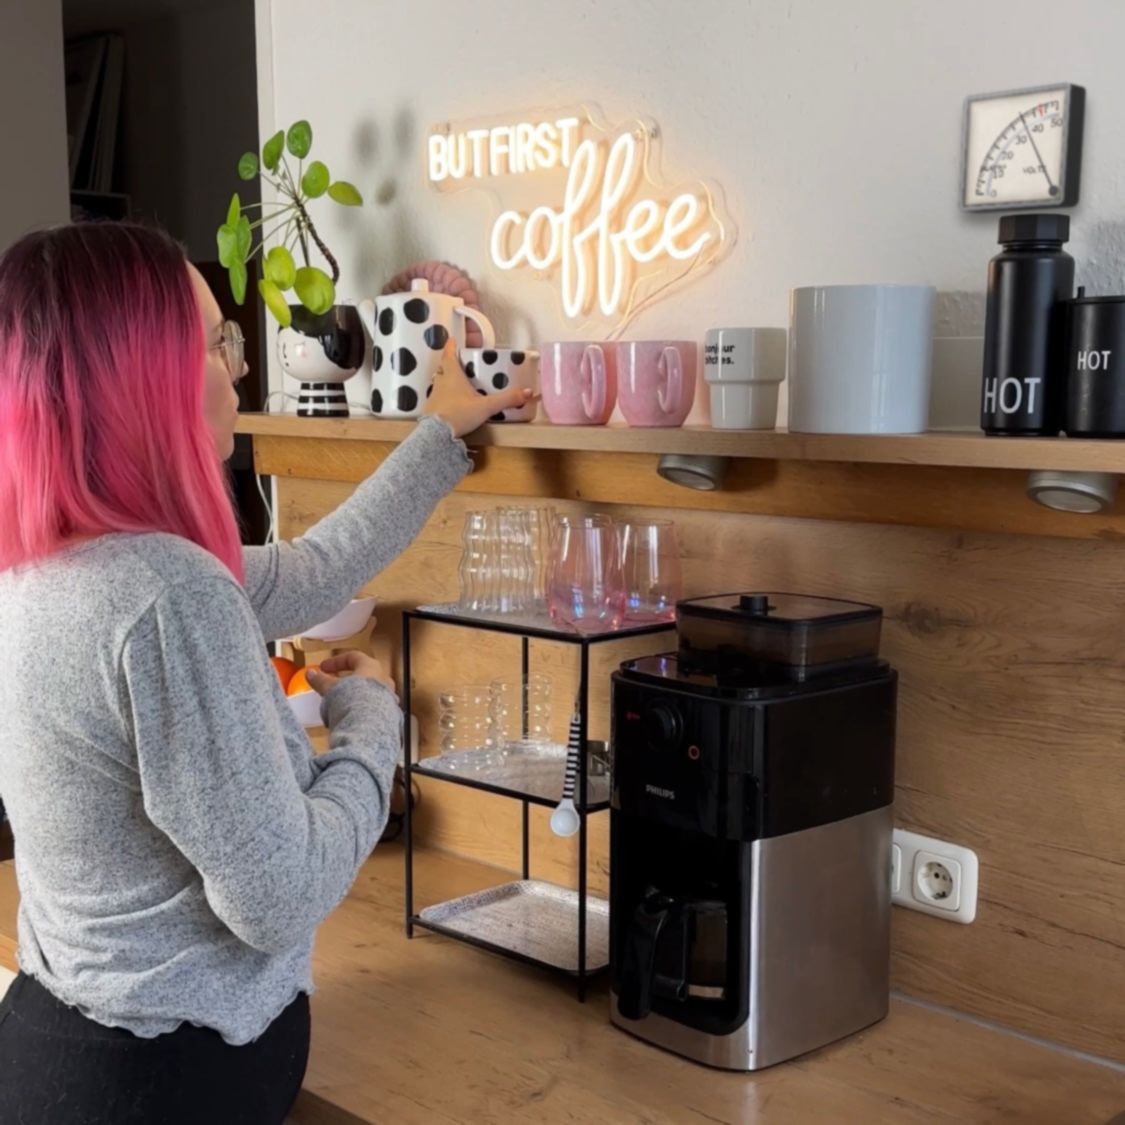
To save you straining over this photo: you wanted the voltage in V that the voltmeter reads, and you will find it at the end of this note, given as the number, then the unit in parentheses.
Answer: 35 (V)
